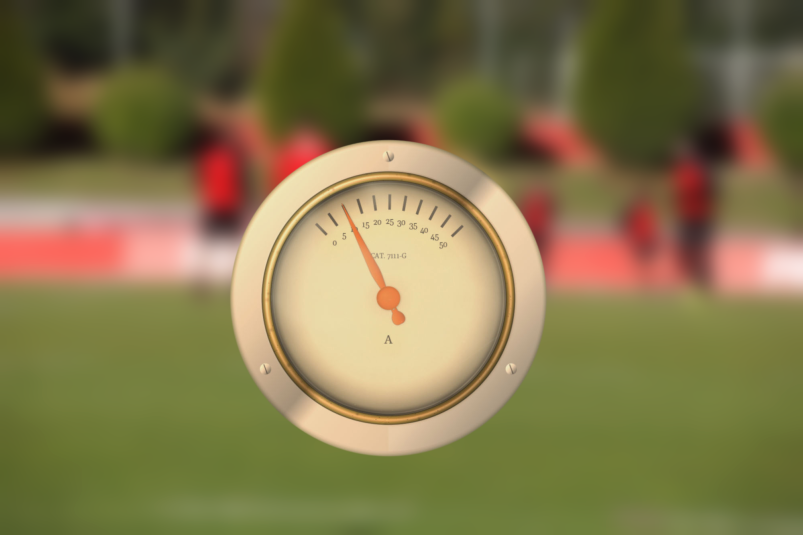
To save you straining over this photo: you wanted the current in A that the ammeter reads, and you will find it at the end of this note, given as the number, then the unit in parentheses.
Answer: 10 (A)
